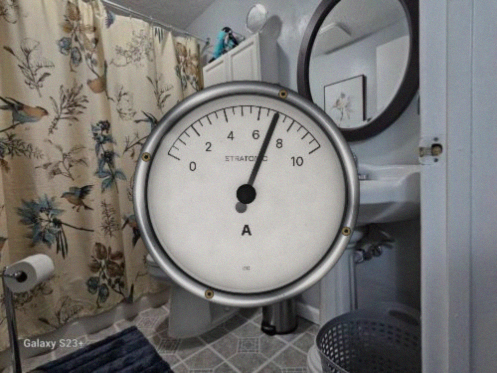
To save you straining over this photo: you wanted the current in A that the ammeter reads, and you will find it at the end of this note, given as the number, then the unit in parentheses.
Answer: 7 (A)
